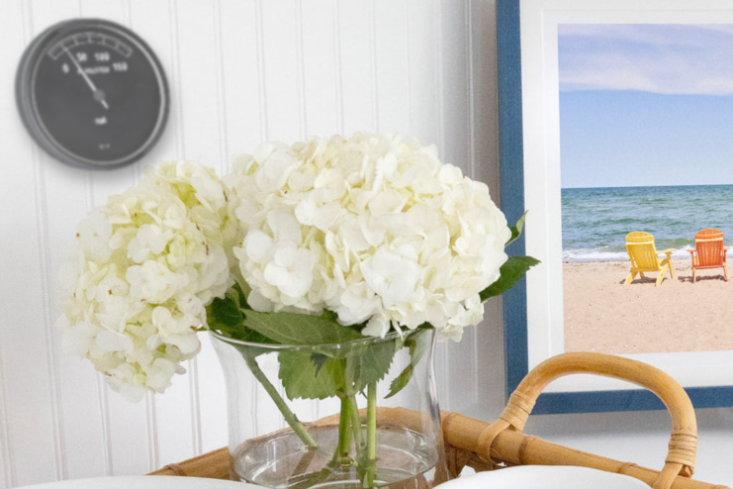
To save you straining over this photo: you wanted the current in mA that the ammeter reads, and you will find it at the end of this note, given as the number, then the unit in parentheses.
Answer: 25 (mA)
